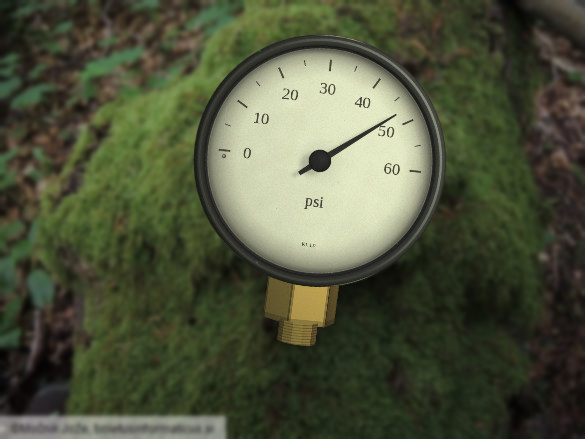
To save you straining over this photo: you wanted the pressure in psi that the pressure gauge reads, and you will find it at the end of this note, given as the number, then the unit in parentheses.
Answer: 47.5 (psi)
